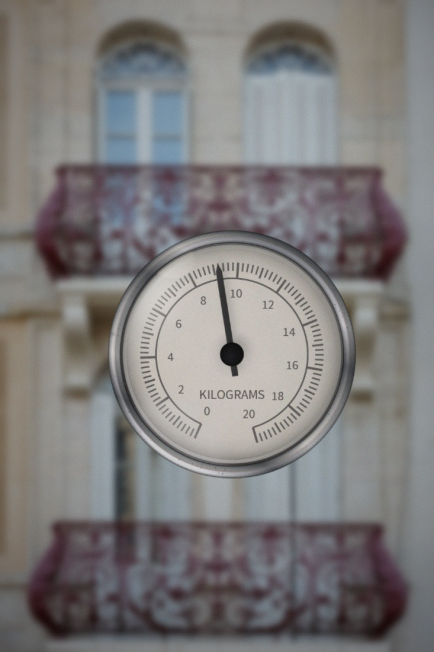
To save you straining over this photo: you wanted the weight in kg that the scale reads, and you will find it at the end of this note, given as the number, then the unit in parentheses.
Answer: 9.2 (kg)
